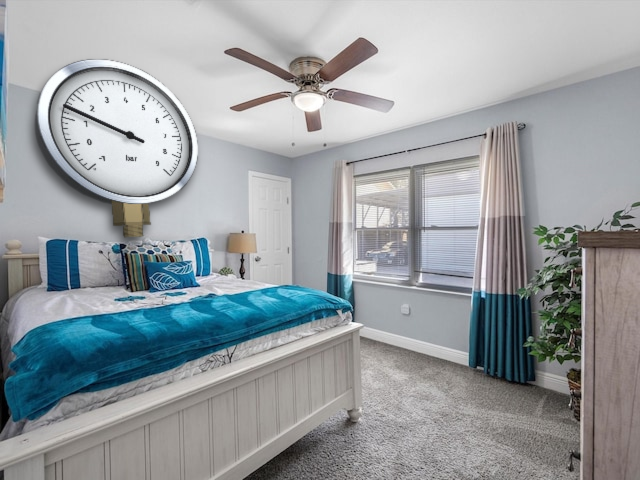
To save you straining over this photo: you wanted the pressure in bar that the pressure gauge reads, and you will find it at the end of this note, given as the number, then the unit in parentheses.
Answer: 1.4 (bar)
